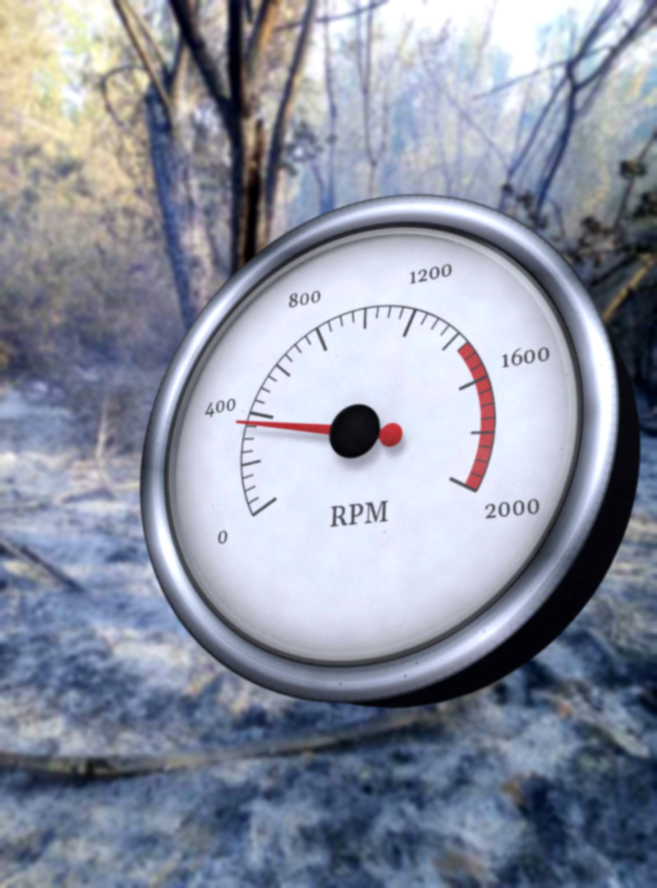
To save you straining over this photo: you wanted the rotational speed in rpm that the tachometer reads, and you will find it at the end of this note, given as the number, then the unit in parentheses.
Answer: 350 (rpm)
